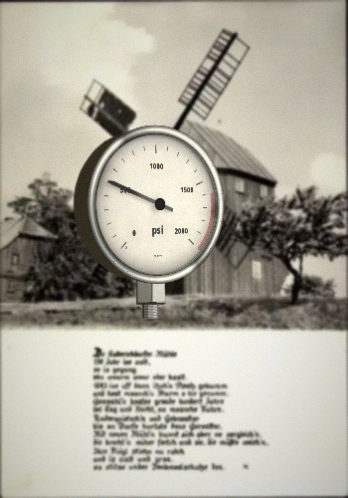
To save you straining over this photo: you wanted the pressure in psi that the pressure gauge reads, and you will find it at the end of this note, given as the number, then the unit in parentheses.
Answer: 500 (psi)
